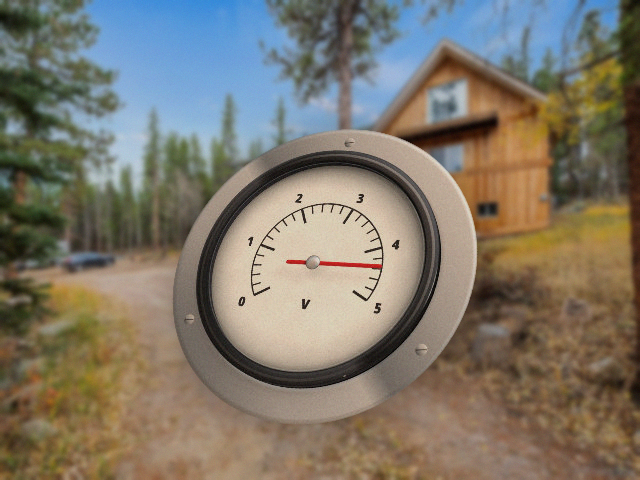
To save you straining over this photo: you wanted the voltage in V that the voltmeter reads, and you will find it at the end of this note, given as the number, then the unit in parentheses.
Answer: 4.4 (V)
